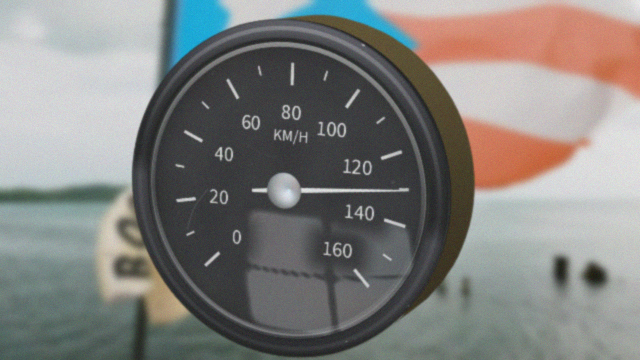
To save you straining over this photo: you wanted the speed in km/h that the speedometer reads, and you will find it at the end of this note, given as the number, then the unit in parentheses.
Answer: 130 (km/h)
